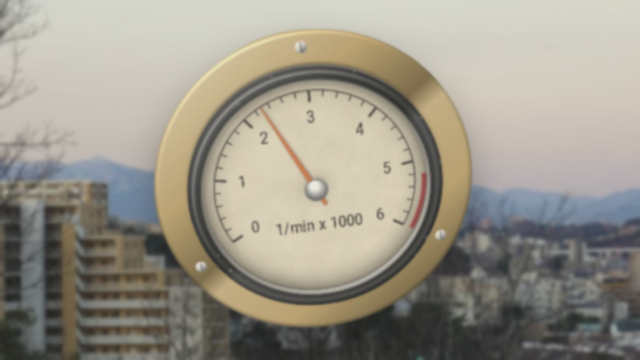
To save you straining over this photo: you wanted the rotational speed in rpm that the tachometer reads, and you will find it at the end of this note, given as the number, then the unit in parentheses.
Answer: 2300 (rpm)
